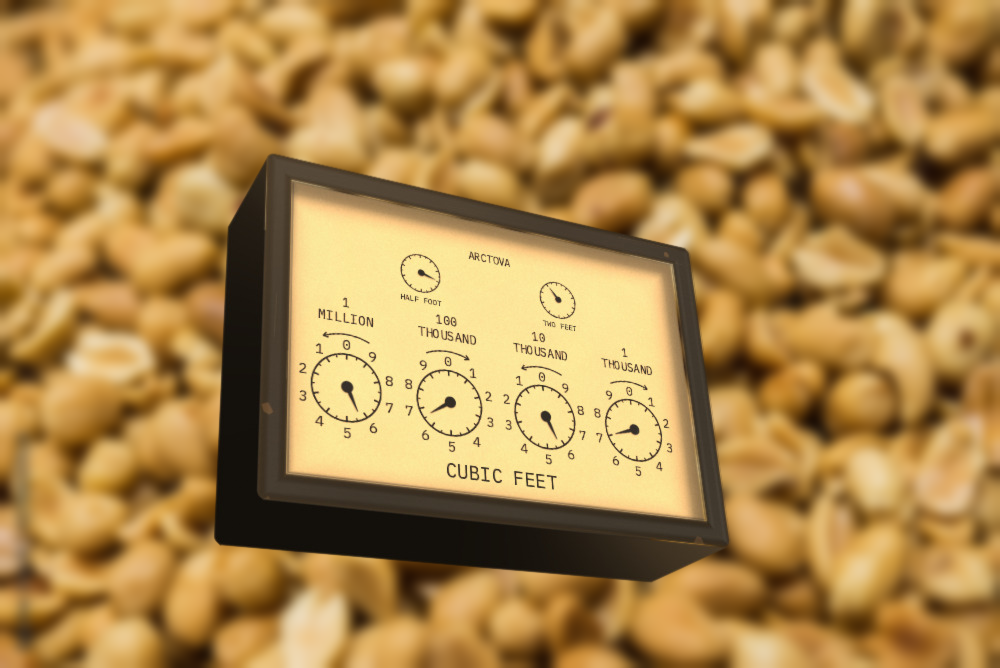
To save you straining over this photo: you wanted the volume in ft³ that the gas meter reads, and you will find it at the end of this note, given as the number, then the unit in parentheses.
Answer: 565700 (ft³)
